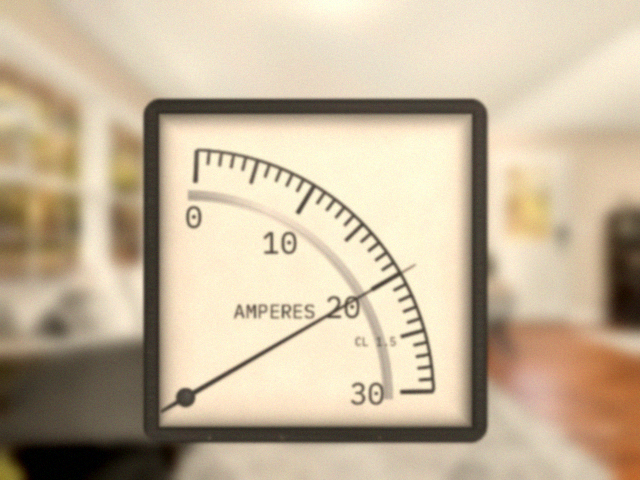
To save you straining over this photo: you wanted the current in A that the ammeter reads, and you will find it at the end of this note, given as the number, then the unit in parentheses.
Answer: 20 (A)
